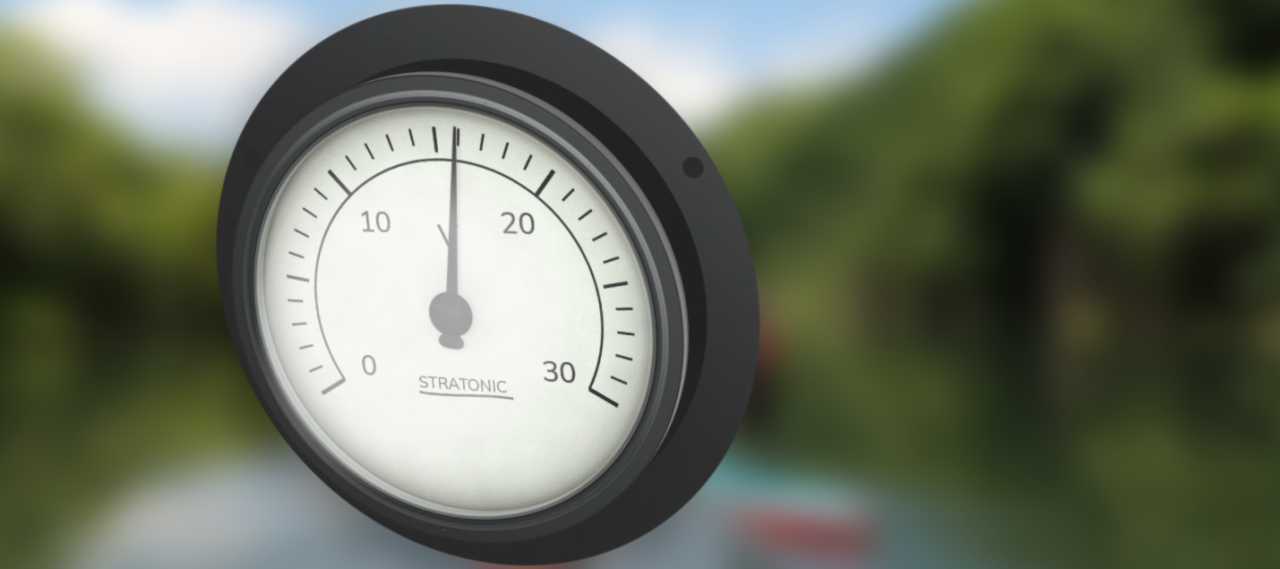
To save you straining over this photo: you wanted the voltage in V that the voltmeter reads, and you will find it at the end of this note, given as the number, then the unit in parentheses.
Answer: 16 (V)
